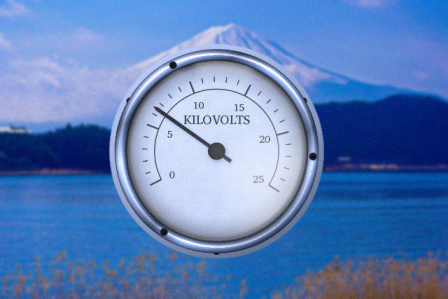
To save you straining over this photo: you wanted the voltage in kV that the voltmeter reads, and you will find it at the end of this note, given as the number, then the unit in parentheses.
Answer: 6.5 (kV)
